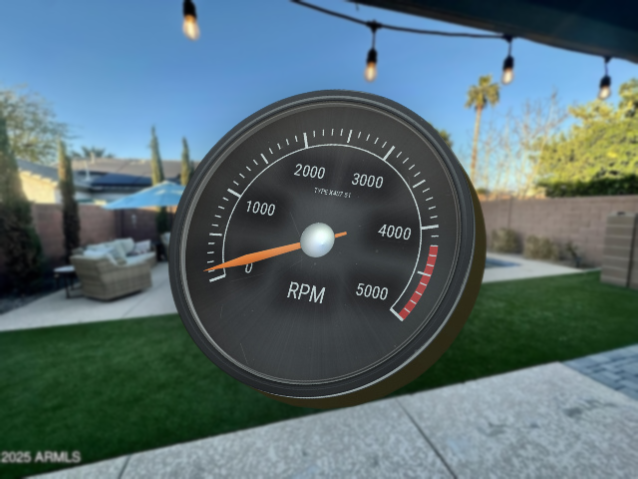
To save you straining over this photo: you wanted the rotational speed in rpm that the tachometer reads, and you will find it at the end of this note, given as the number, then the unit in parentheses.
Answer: 100 (rpm)
